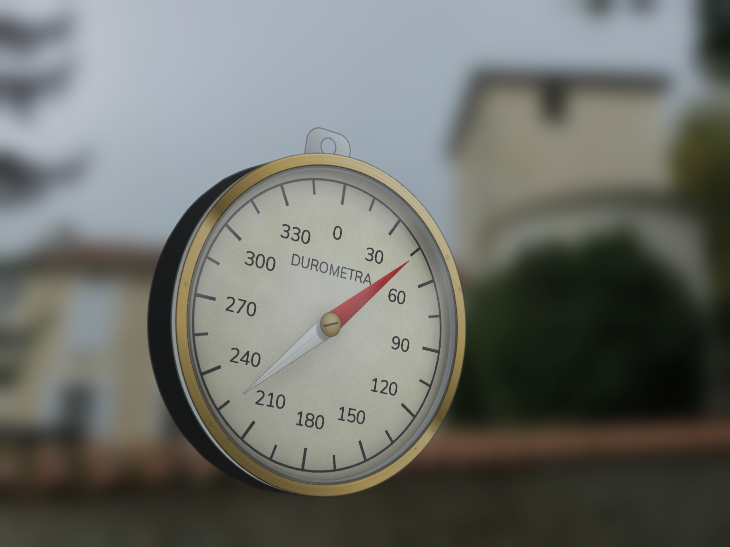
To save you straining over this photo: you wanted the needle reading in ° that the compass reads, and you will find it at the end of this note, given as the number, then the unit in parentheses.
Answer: 45 (°)
